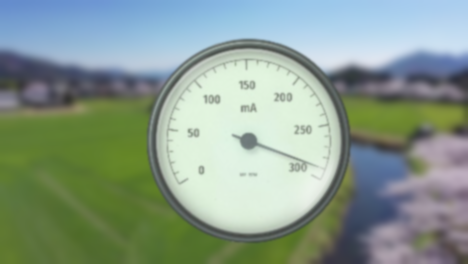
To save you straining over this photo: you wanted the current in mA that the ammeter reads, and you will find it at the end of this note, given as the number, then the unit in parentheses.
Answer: 290 (mA)
